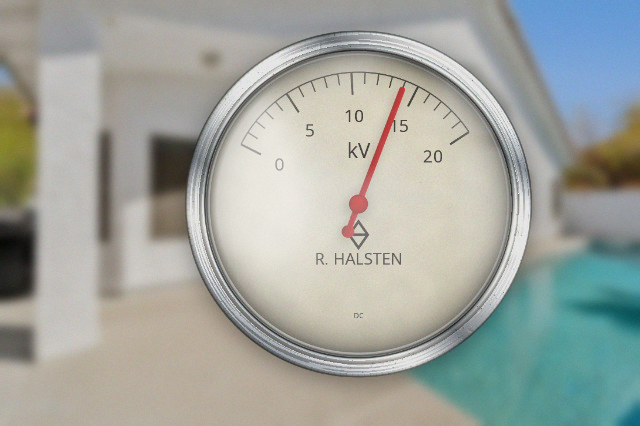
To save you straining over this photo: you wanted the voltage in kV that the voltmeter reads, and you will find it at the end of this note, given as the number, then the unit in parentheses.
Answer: 14 (kV)
